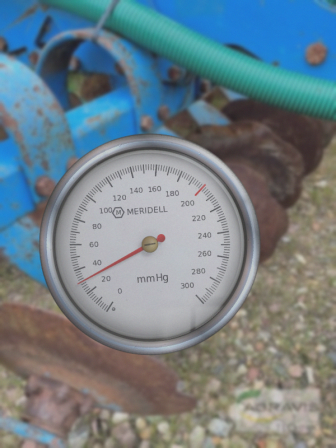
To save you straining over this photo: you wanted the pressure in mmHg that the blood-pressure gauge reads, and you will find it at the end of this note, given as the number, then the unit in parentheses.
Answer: 30 (mmHg)
